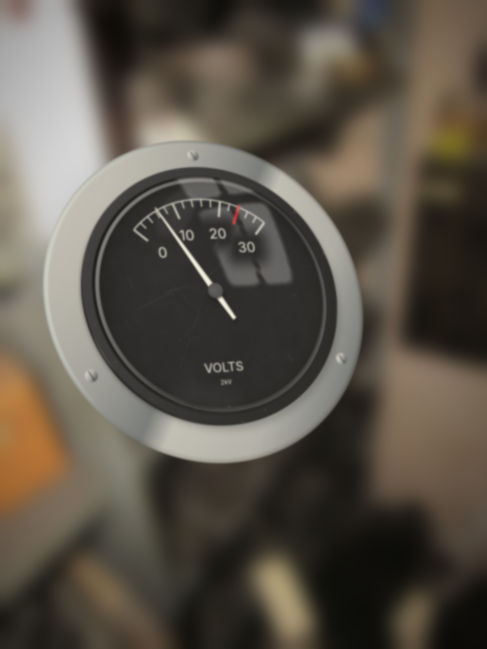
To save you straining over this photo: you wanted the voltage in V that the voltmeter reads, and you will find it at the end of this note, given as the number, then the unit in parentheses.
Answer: 6 (V)
